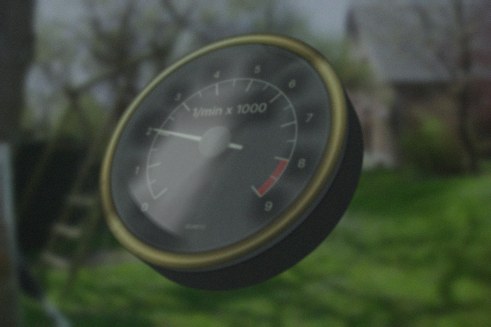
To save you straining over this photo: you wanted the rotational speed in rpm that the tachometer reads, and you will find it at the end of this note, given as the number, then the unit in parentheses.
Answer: 2000 (rpm)
